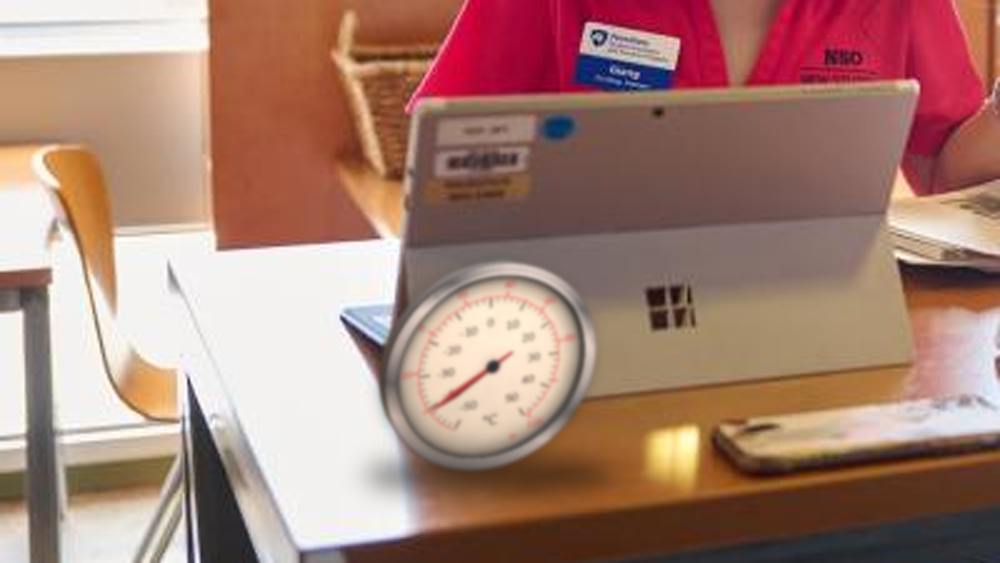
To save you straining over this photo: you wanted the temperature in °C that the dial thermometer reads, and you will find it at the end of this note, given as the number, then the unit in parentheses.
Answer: -40 (°C)
